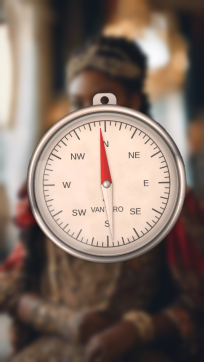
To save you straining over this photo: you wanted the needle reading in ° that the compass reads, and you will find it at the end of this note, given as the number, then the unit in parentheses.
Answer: 355 (°)
